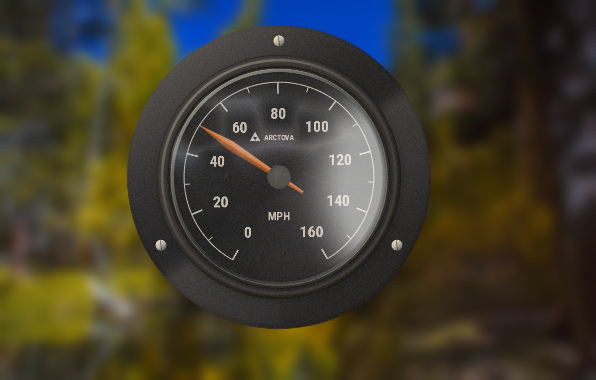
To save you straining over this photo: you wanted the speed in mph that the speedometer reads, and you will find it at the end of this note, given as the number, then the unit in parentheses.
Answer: 50 (mph)
